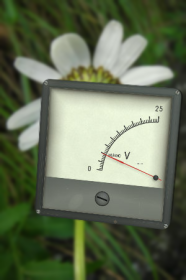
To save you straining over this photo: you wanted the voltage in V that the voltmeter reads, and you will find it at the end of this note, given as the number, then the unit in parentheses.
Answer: 5 (V)
